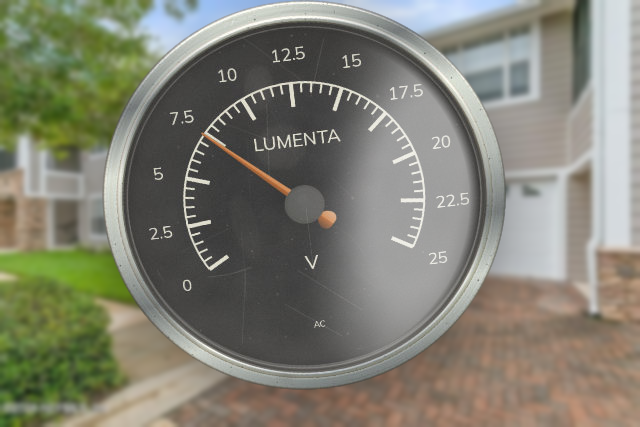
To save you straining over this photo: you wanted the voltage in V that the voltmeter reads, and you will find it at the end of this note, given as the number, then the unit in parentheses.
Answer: 7.5 (V)
